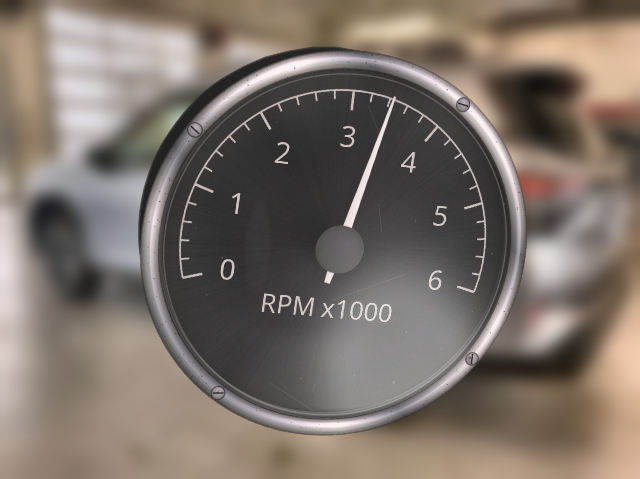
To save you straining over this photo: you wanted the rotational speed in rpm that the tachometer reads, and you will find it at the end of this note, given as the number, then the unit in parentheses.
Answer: 3400 (rpm)
